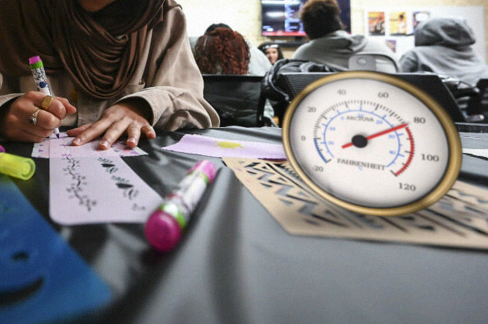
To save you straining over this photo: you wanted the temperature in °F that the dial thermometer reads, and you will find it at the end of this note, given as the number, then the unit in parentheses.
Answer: 80 (°F)
